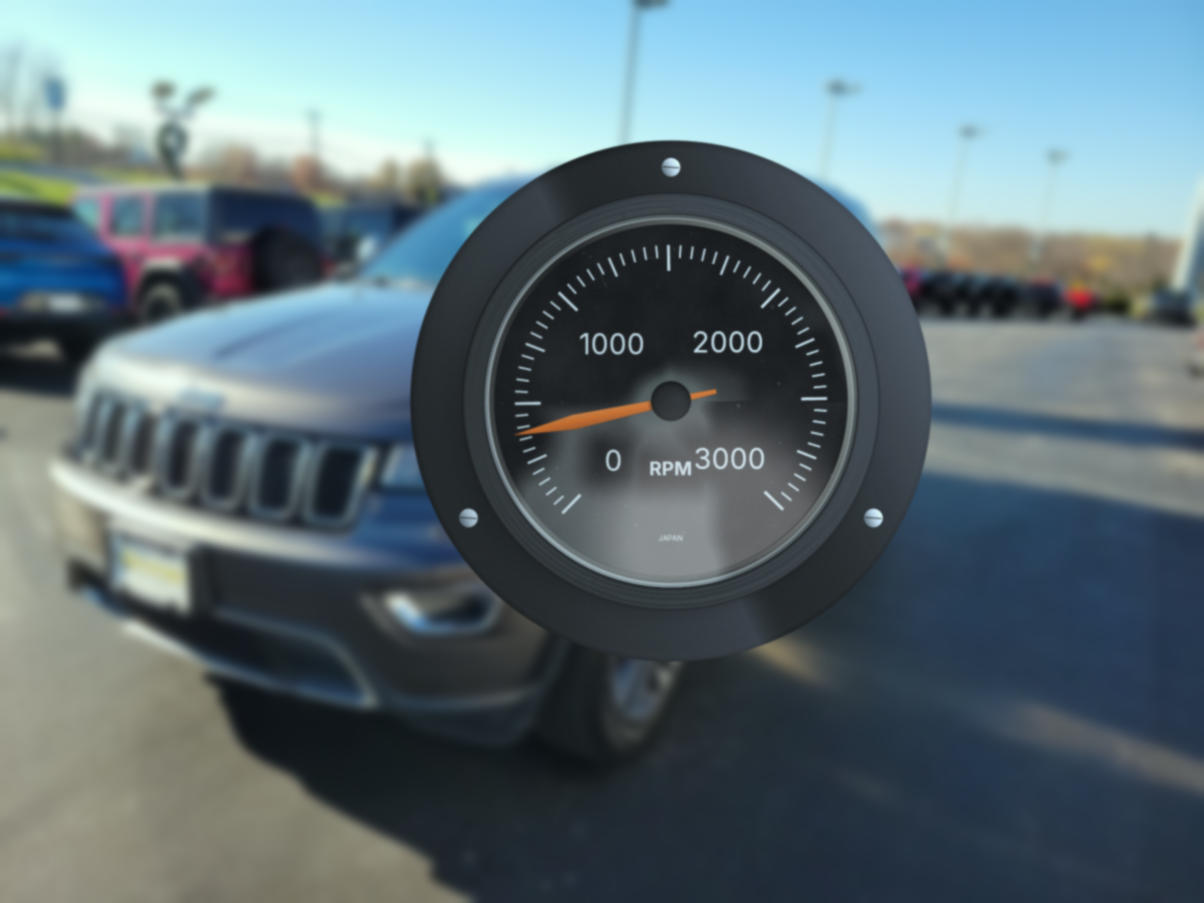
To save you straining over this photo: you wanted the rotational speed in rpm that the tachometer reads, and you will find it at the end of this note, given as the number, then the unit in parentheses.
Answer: 375 (rpm)
